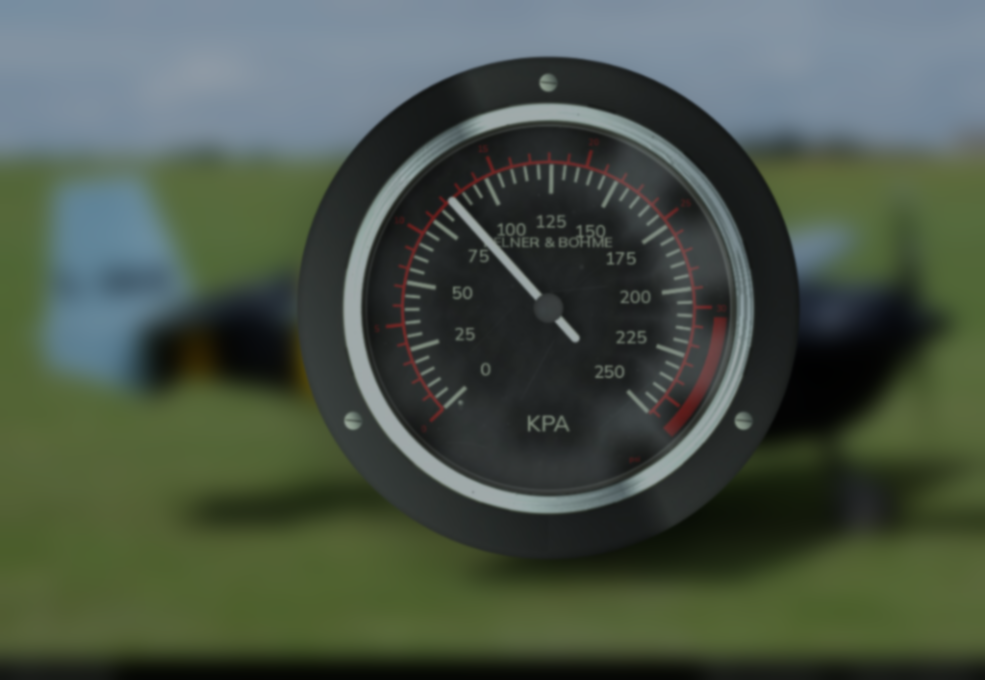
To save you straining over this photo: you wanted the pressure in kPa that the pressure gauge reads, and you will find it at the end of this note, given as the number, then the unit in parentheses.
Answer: 85 (kPa)
